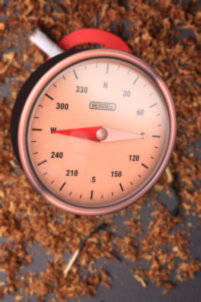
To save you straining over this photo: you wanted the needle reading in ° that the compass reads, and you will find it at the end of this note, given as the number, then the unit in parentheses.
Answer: 270 (°)
